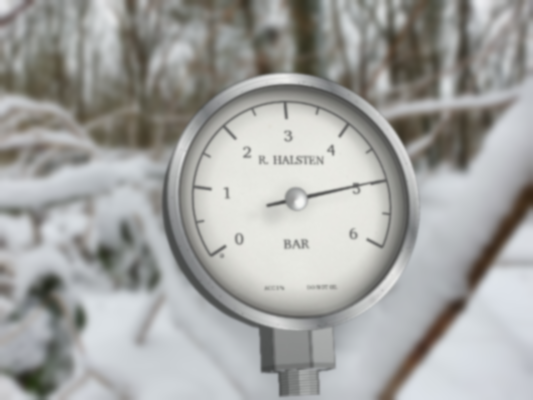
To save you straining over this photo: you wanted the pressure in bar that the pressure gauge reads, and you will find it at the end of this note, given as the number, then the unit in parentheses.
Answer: 5 (bar)
